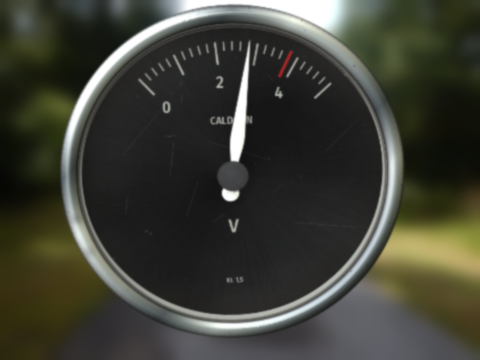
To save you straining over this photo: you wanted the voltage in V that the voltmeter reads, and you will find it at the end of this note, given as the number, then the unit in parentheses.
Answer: 2.8 (V)
